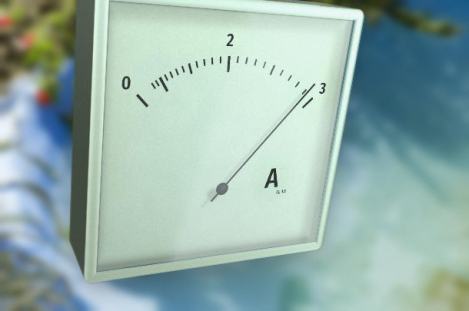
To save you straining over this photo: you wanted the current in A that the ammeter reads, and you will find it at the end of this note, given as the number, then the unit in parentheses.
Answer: 2.9 (A)
